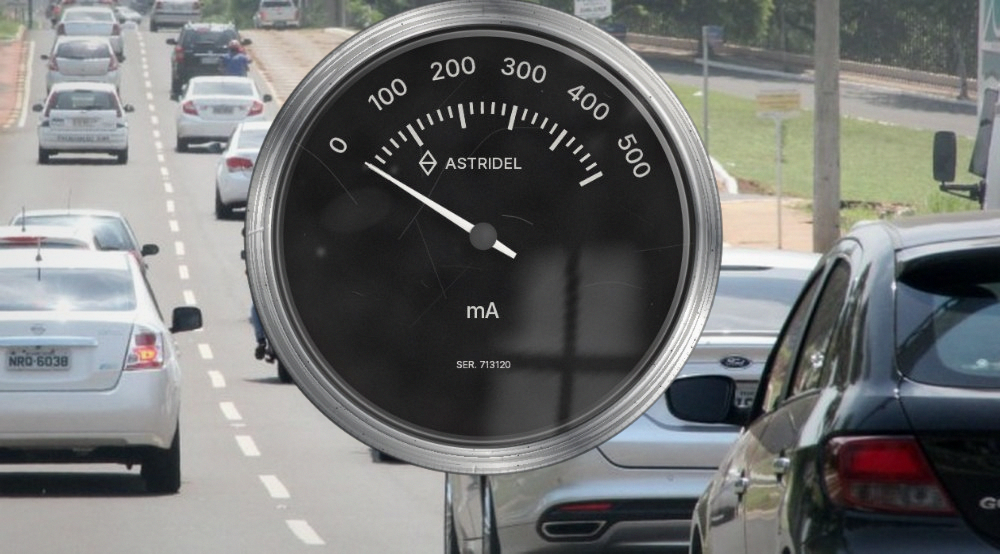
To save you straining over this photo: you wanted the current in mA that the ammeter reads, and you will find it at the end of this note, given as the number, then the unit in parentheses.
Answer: 0 (mA)
